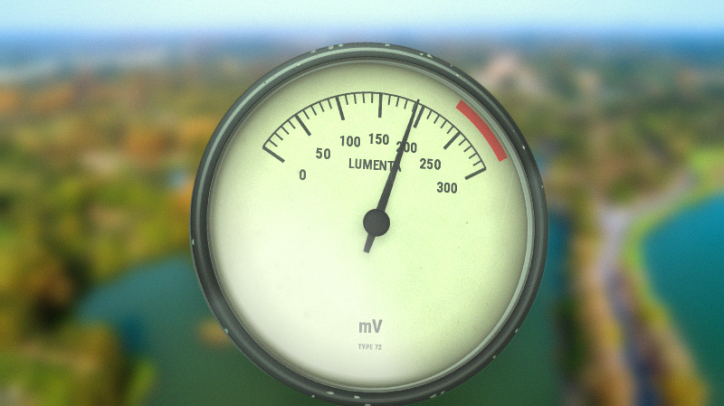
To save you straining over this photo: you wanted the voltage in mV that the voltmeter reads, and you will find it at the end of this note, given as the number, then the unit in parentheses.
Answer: 190 (mV)
